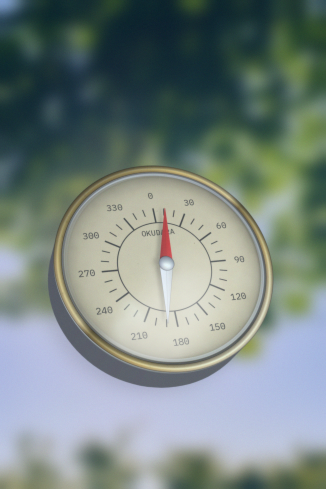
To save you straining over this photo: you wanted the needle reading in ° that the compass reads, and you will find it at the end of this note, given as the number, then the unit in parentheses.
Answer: 10 (°)
